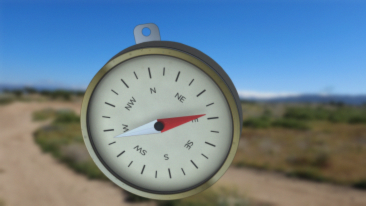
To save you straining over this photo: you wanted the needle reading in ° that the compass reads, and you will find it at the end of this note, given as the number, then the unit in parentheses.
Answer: 82.5 (°)
